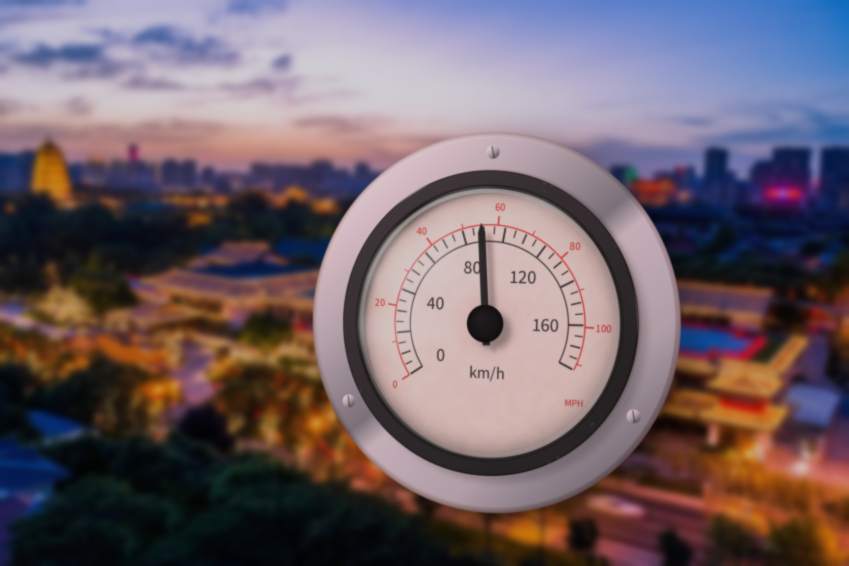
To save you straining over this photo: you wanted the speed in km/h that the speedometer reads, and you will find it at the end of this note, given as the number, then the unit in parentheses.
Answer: 90 (km/h)
